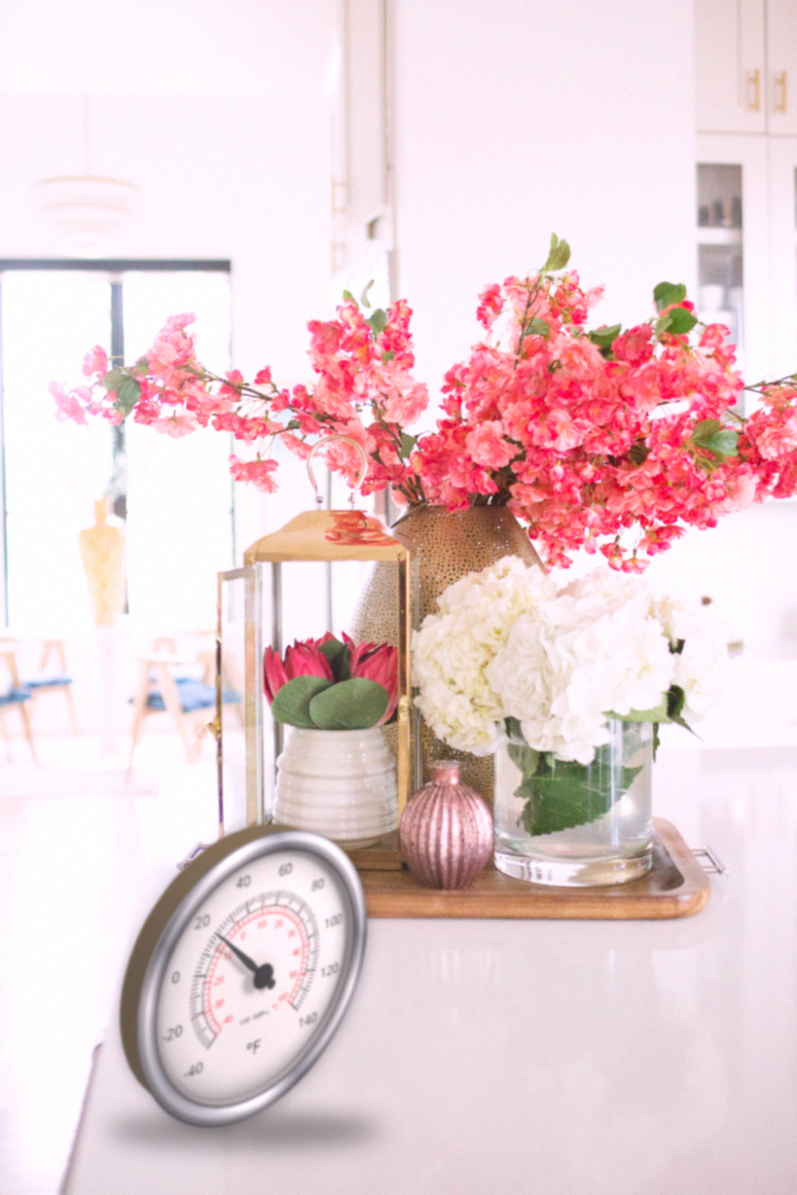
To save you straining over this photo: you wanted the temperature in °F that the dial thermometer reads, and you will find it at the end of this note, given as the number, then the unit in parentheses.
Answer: 20 (°F)
